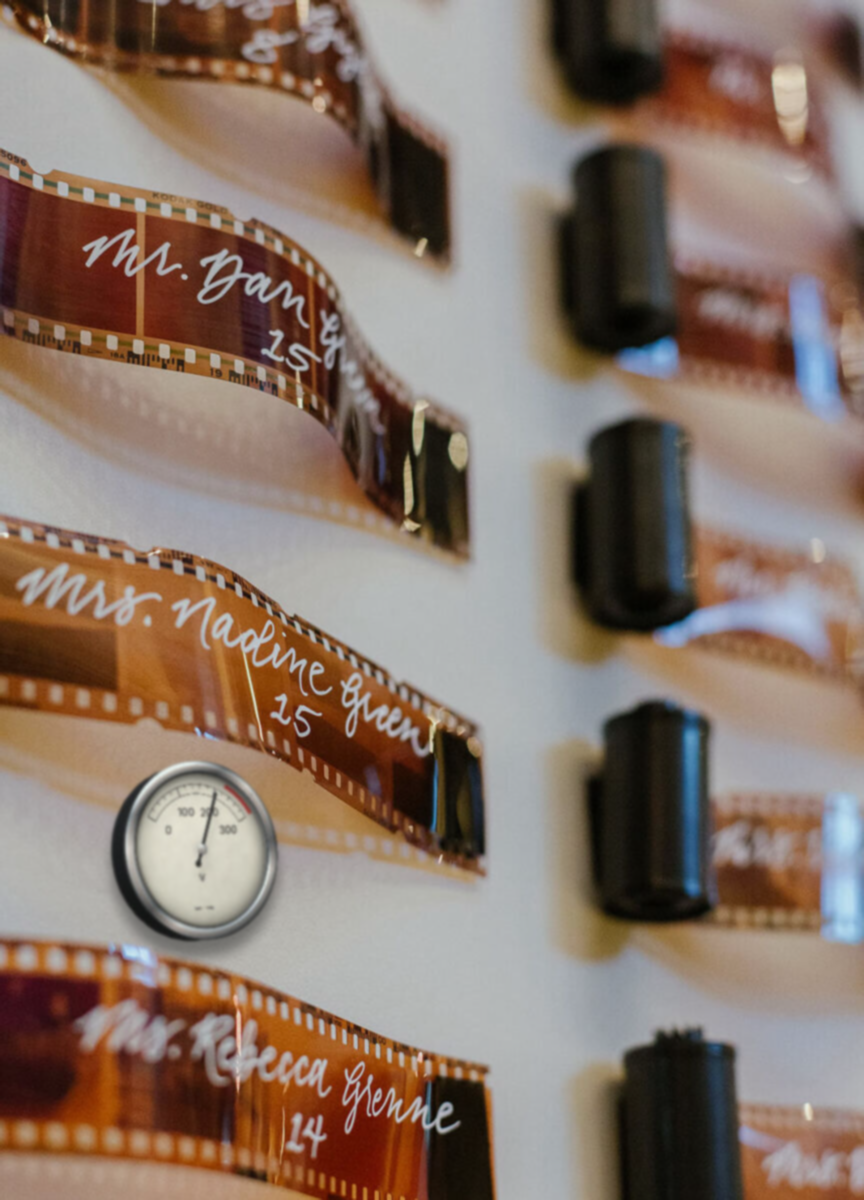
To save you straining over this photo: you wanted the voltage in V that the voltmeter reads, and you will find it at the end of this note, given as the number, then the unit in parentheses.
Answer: 200 (V)
